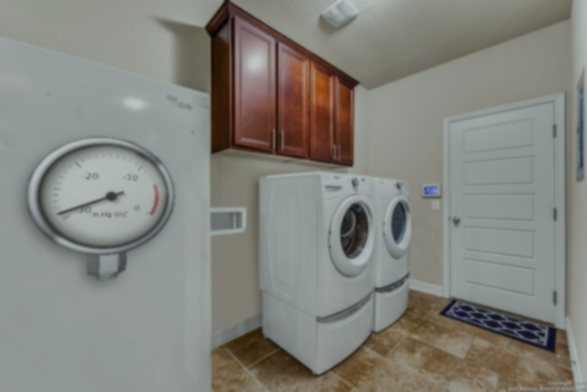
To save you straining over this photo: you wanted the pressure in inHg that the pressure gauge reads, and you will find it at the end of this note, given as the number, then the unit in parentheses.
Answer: -29 (inHg)
